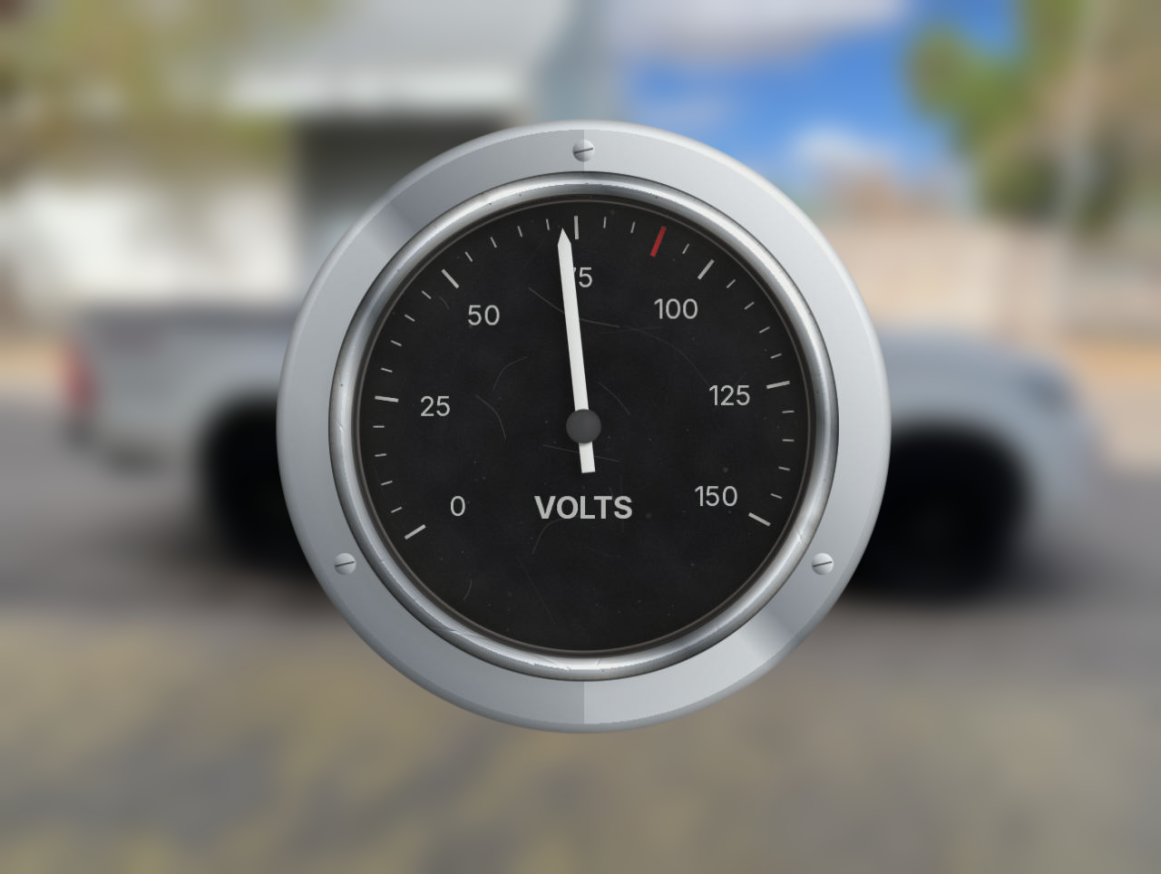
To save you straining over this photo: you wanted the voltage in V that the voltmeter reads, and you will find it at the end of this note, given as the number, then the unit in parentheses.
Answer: 72.5 (V)
